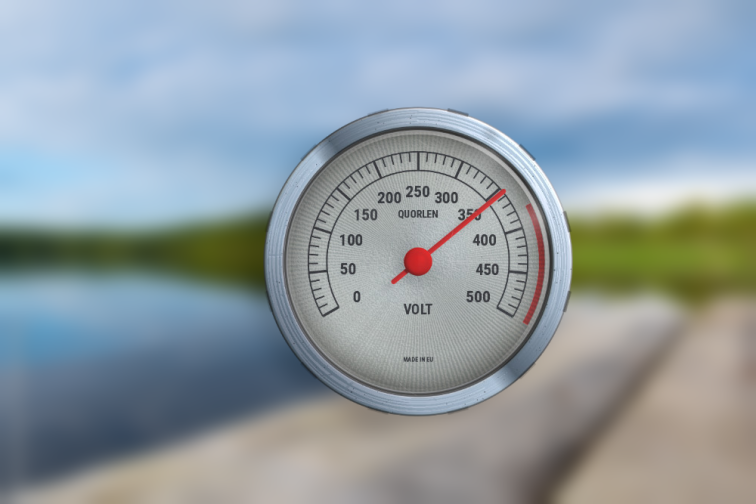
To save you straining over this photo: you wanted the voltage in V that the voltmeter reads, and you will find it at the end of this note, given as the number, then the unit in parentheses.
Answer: 355 (V)
